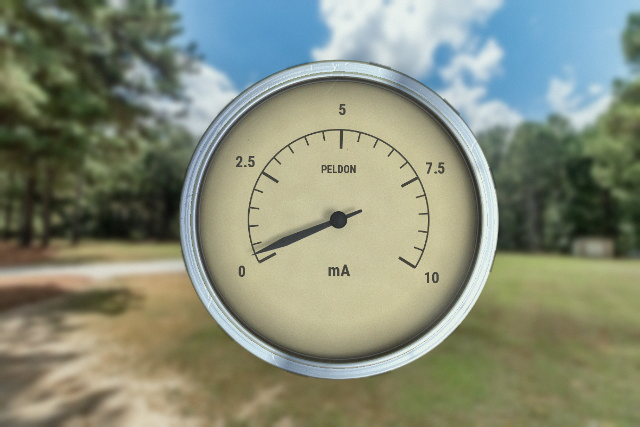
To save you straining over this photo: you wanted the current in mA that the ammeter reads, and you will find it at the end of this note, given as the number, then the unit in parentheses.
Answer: 0.25 (mA)
